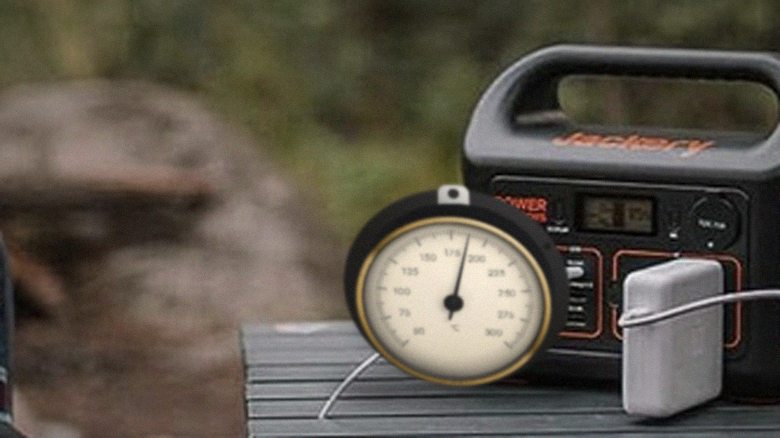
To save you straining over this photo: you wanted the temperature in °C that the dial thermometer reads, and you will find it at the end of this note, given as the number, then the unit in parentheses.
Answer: 187.5 (°C)
